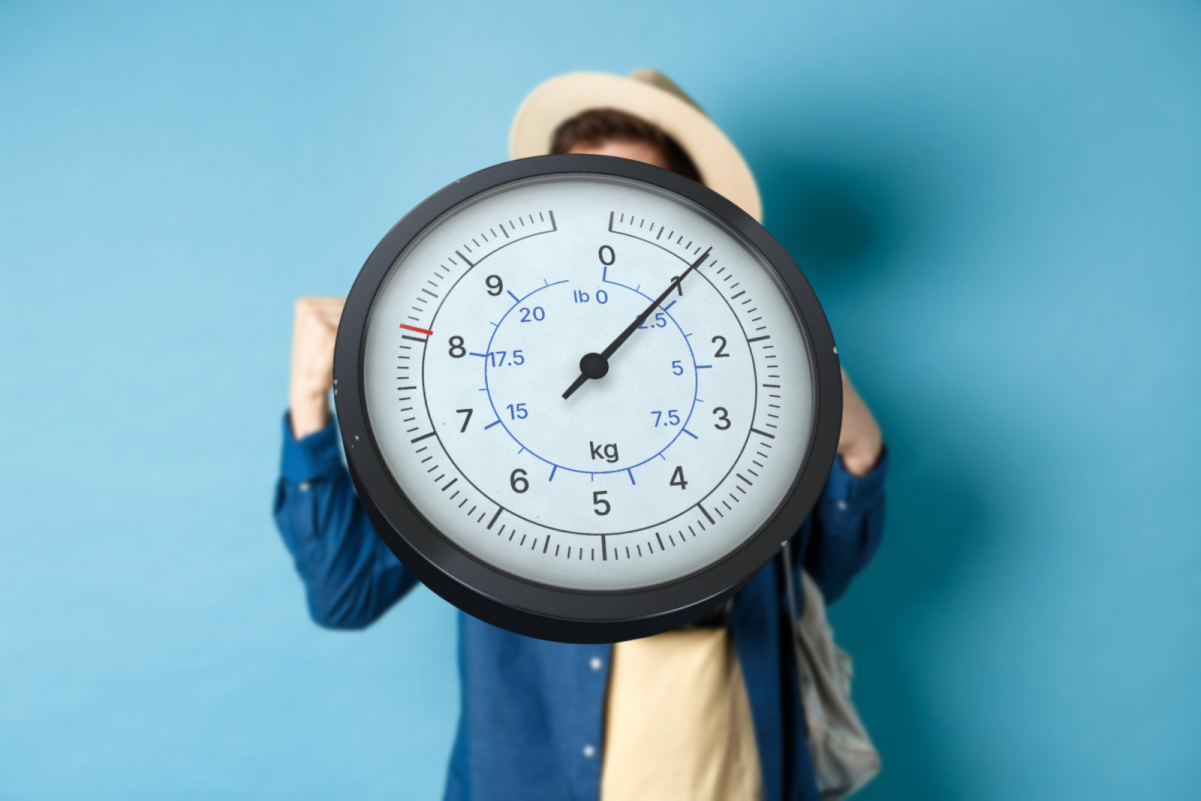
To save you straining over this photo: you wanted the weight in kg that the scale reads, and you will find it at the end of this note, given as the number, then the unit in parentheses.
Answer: 1 (kg)
